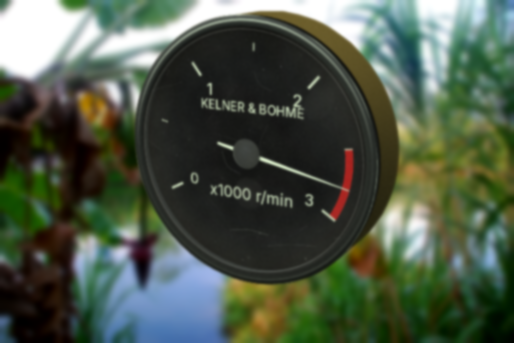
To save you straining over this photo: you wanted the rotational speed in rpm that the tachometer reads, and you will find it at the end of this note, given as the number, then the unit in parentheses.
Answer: 2750 (rpm)
